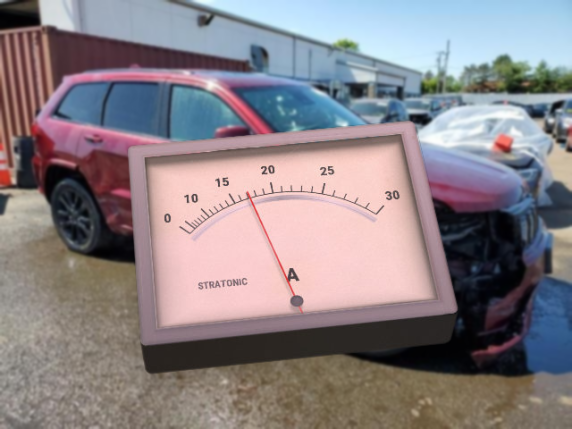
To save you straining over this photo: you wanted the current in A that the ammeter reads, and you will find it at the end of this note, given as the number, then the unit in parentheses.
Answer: 17 (A)
